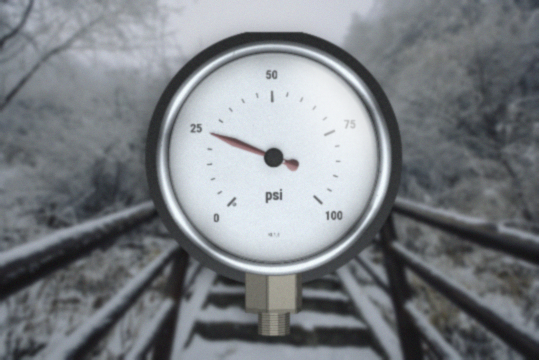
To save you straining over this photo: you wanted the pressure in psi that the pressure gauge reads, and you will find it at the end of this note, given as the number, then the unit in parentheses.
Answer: 25 (psi)
